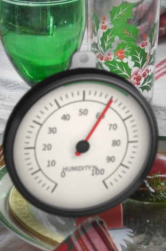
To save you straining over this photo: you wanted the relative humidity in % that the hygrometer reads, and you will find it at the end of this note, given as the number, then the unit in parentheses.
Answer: 60 (%)
